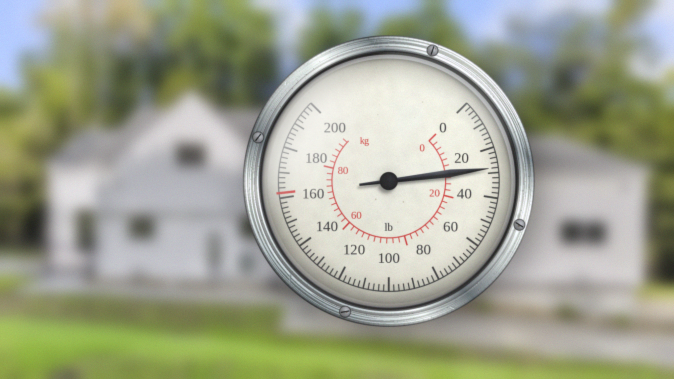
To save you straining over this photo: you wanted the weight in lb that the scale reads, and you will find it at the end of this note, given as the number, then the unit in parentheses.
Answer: 28 (lb)
